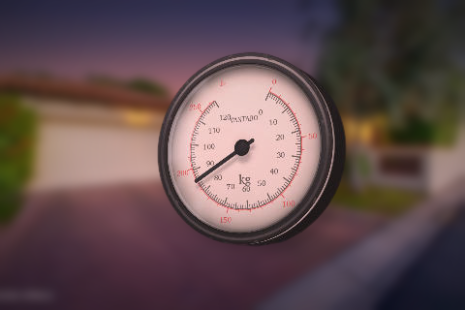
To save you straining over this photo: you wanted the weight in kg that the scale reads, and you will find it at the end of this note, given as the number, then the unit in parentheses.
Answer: 85 (kg)
